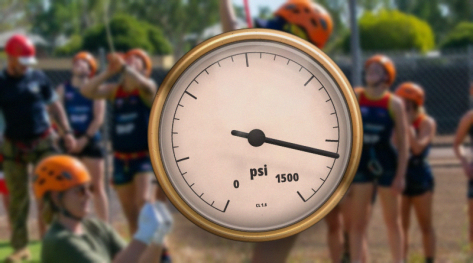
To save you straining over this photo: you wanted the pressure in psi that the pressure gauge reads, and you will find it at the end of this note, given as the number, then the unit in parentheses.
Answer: 1300 (psi)
